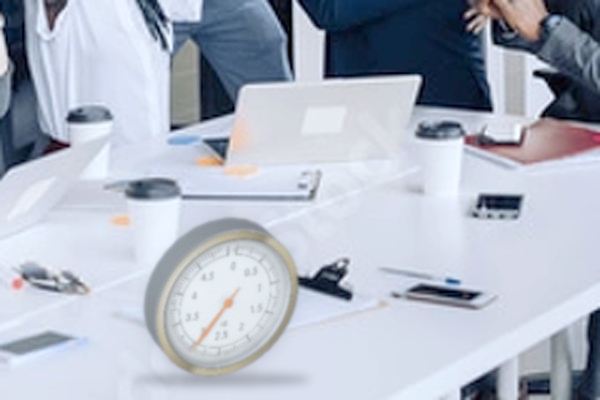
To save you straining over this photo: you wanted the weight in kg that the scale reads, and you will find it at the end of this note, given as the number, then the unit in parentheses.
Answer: 3 (kg)
